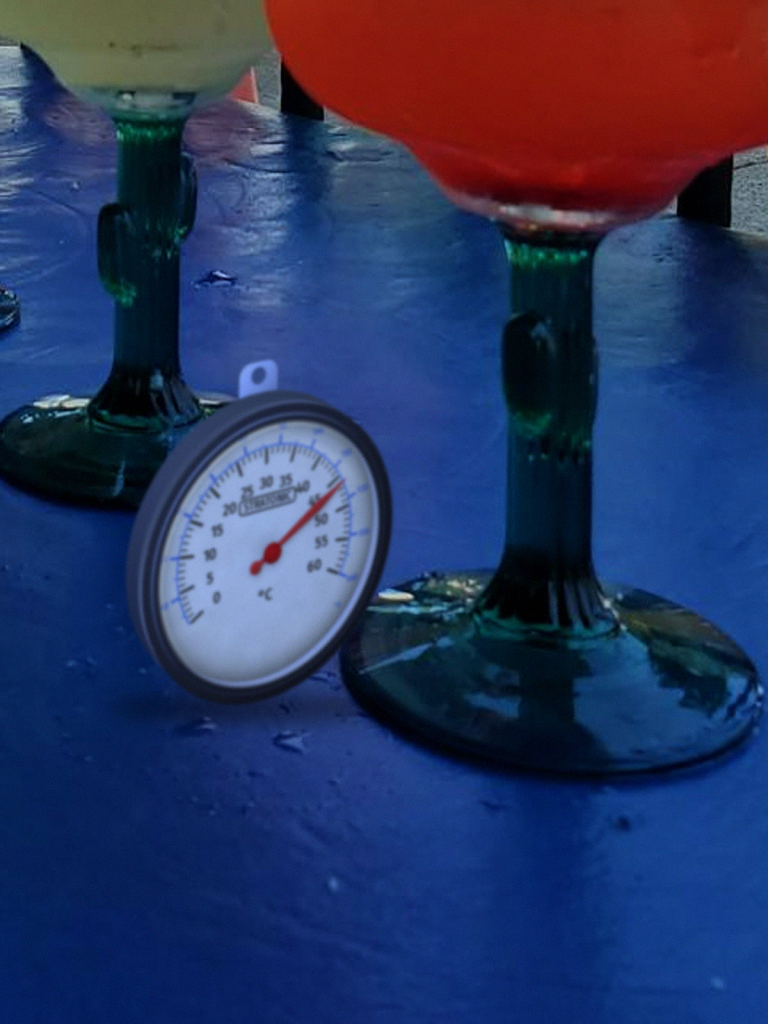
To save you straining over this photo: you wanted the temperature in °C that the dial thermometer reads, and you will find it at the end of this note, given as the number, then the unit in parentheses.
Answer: 45 (°C)
